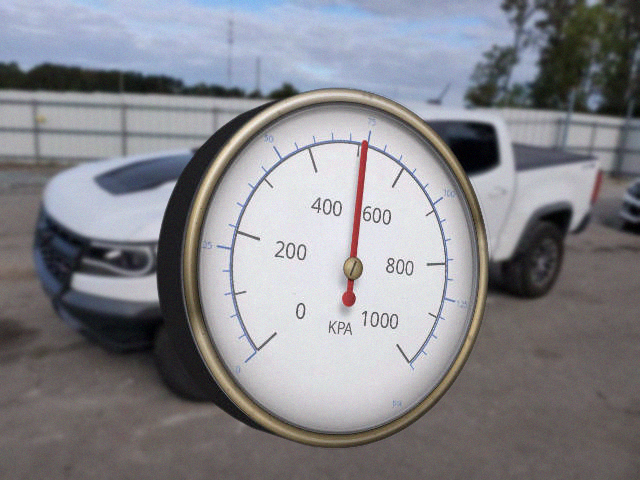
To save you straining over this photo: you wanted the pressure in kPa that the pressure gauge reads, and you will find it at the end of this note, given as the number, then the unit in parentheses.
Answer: 500 (kPa)
